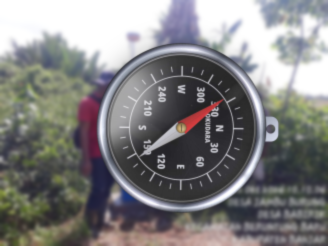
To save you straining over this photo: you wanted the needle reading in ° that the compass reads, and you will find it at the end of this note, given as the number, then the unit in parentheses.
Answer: 325 (°)
